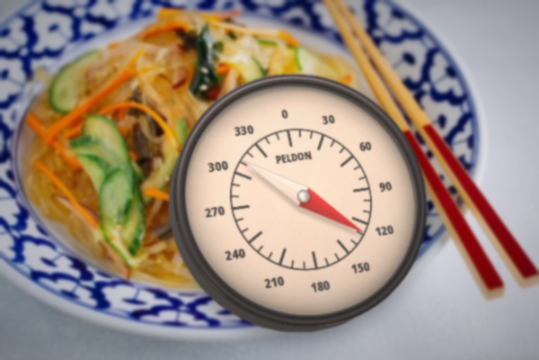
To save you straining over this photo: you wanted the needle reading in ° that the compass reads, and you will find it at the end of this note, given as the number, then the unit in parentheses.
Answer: 130 (°)
